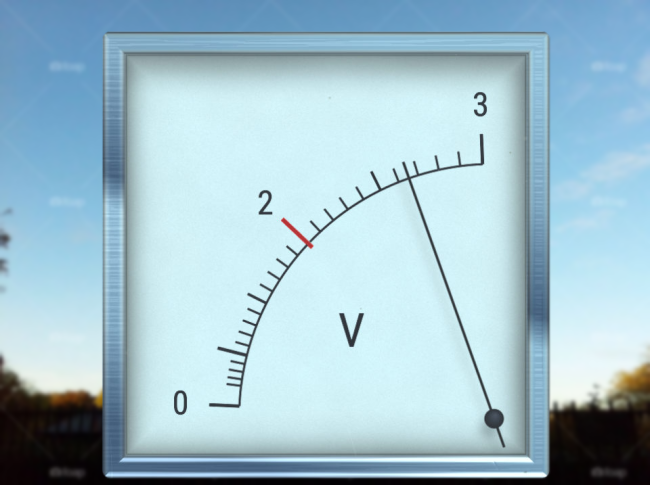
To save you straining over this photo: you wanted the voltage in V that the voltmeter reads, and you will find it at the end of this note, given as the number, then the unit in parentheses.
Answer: 2.65 (V)
